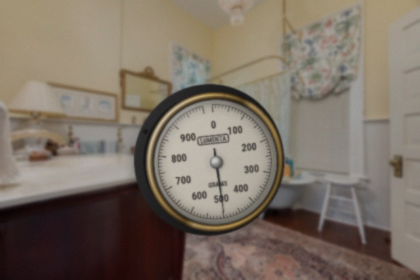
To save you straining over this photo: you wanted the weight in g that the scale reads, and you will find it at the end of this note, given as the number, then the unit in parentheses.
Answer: 500 (g)
